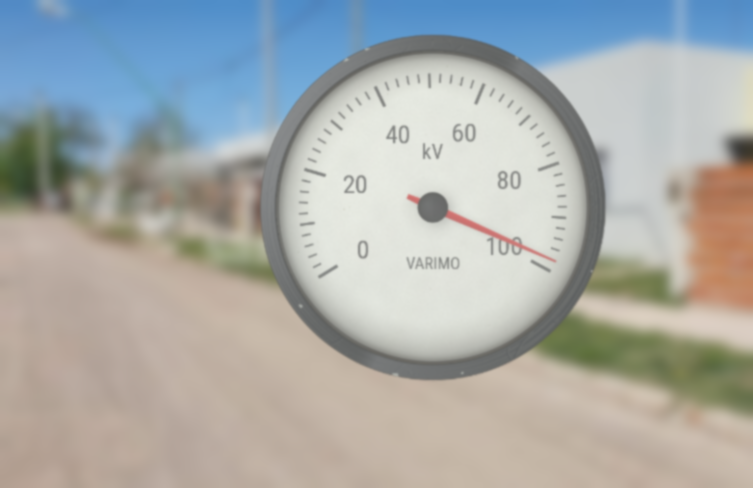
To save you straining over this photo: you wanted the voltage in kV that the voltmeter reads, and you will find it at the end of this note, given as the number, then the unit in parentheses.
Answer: 98 (kV)
